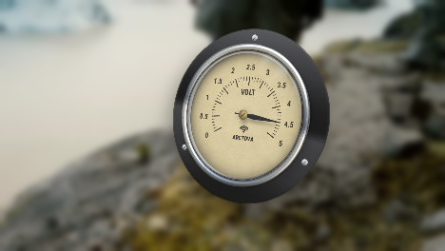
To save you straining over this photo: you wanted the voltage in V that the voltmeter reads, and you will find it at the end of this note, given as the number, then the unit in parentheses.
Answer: 4.5 (V)
